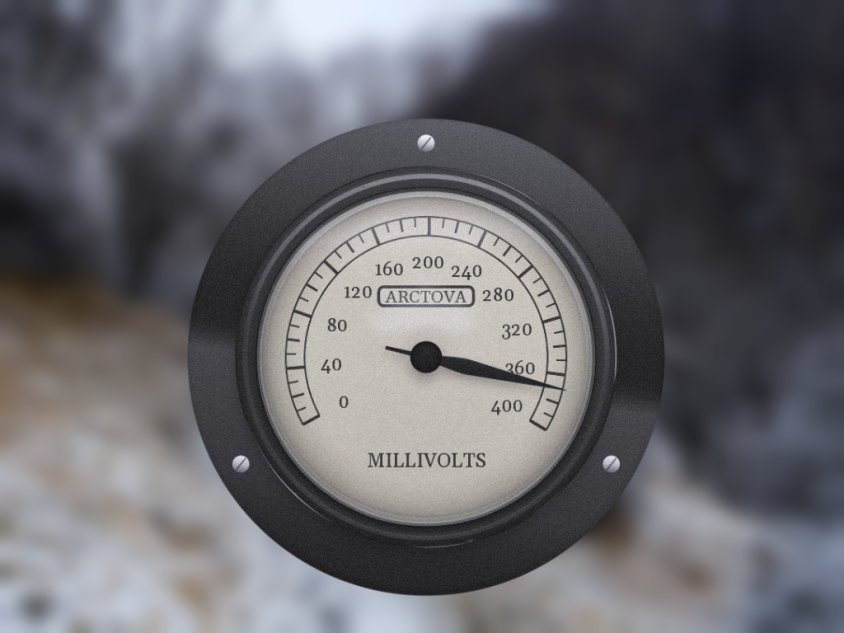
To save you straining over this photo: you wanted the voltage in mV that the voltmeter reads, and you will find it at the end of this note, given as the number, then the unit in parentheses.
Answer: 370 (mV)
